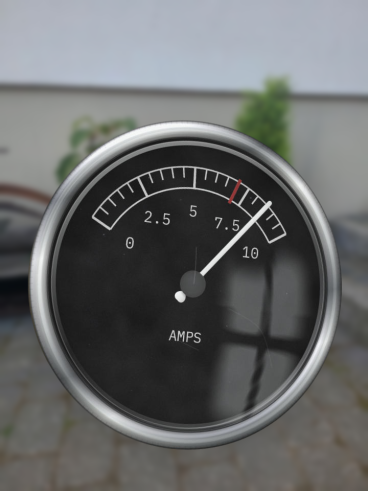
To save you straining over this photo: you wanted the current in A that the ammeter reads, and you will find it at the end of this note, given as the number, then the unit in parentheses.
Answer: 8.5 (A)
